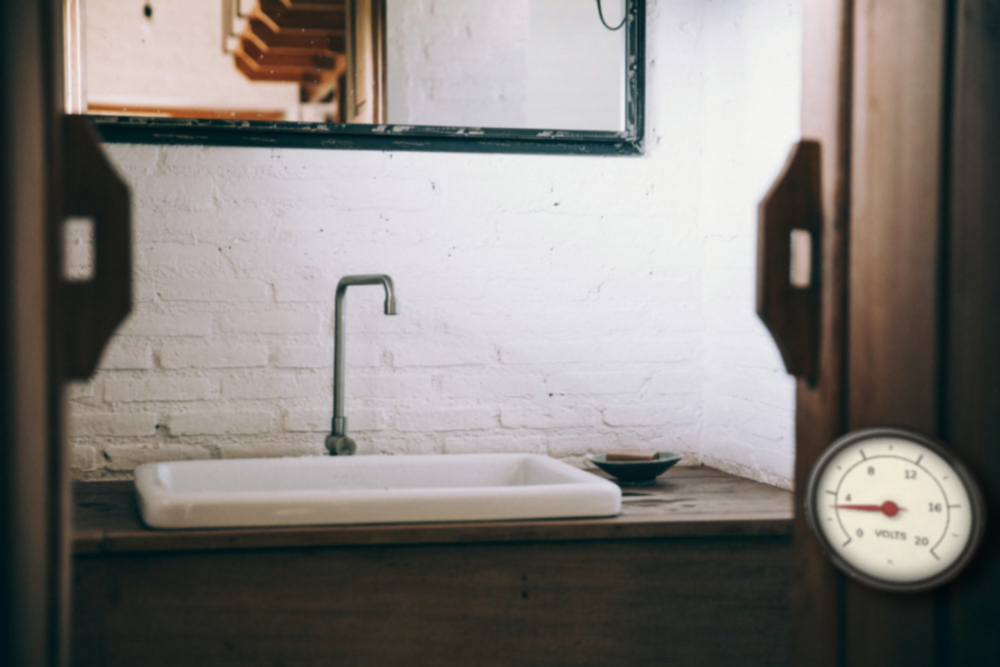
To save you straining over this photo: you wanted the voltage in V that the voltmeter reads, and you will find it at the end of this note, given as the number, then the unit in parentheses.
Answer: 3 (V)
